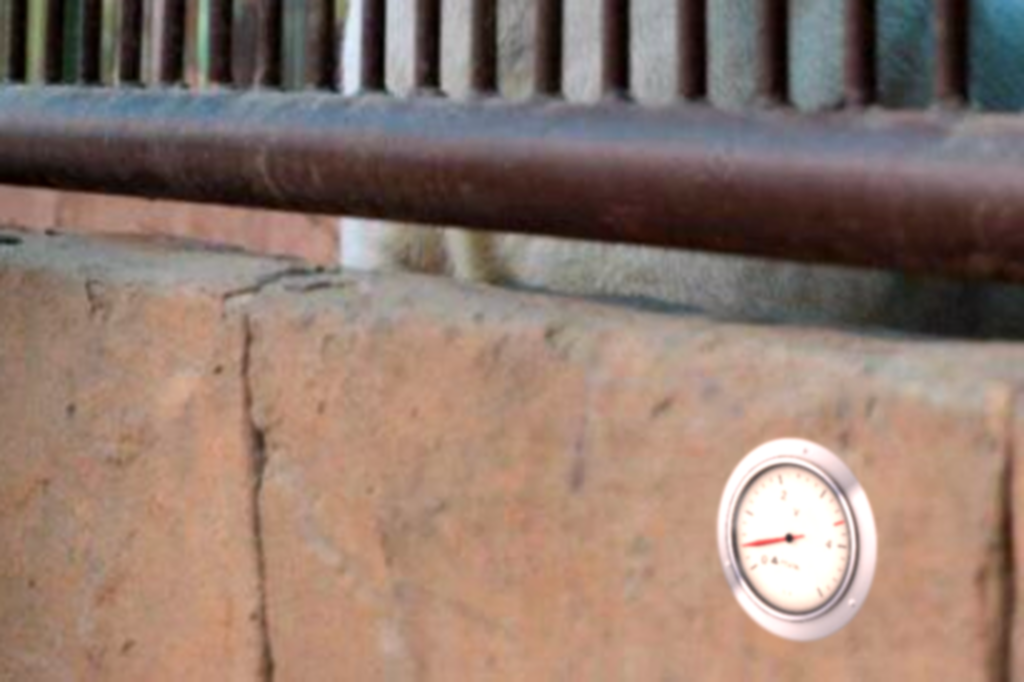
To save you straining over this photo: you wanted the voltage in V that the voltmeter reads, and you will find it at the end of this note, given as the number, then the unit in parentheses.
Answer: 0.4 (V)
